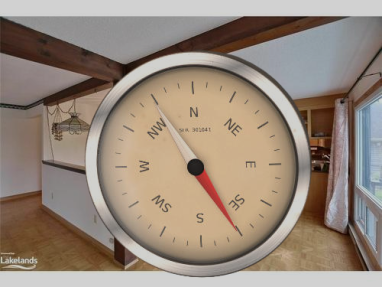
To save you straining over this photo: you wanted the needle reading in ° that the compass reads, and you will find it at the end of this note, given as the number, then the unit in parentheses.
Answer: 150 (°)
